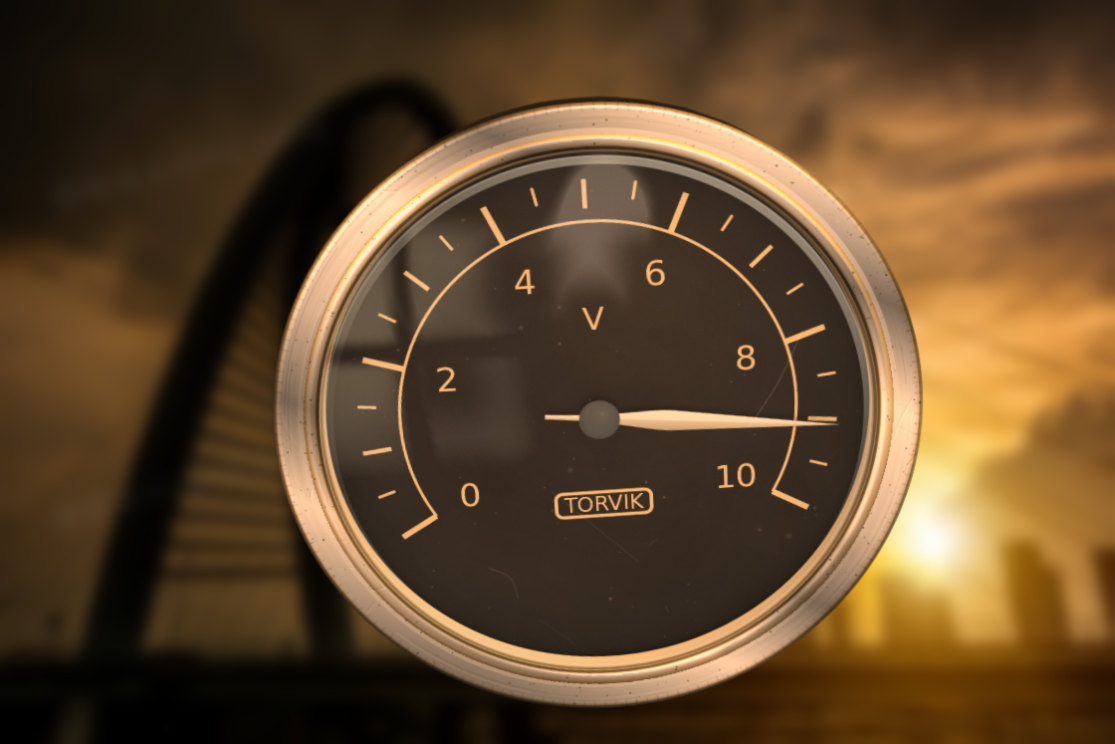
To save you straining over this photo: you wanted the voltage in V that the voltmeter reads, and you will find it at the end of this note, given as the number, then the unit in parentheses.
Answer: 9 (V)
